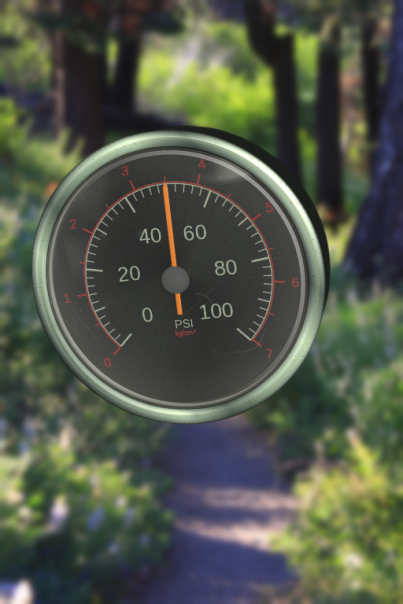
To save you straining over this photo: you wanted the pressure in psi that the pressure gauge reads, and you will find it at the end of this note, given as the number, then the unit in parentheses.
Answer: 50 (psi)
